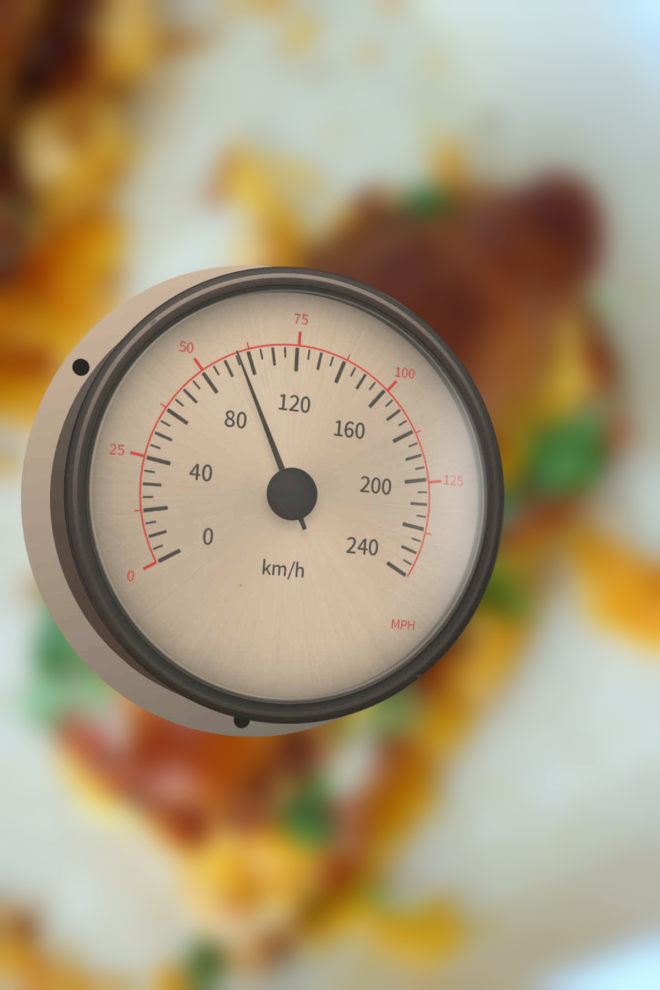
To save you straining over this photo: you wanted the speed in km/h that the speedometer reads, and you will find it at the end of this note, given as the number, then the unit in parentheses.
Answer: 95 (km/h)
